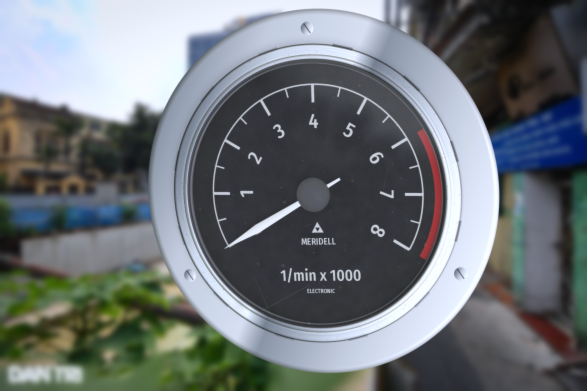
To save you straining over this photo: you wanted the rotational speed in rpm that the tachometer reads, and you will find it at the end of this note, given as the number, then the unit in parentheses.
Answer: 0 (rpm)
